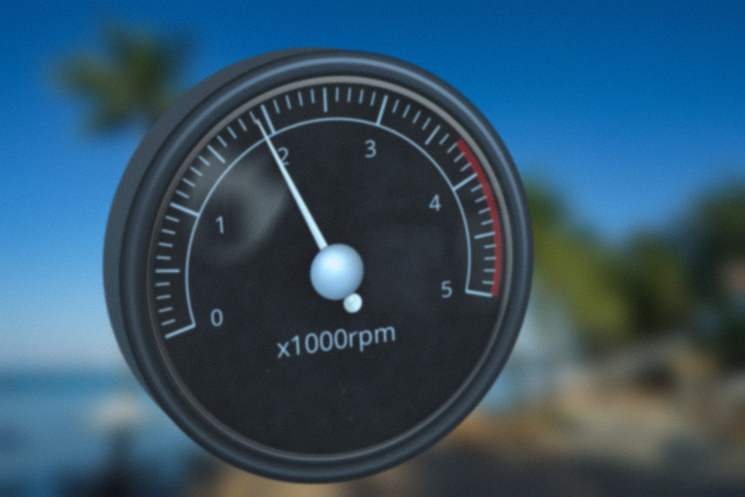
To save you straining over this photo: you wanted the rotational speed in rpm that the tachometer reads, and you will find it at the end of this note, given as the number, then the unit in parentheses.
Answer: 1900 (rpm)
